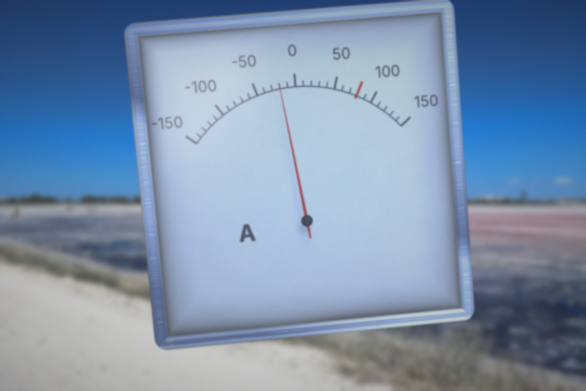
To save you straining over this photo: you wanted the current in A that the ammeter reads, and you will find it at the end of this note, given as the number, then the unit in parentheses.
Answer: -20 (A)
